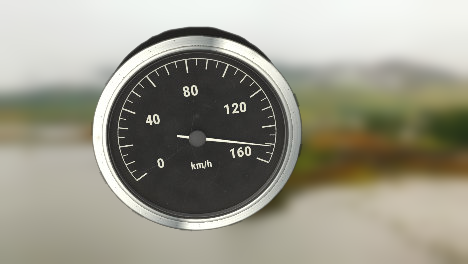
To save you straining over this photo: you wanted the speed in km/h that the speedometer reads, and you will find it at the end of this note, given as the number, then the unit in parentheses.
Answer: 150 (km/h)
